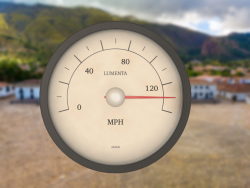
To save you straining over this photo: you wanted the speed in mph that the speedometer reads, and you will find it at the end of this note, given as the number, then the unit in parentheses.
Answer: 130 (mph)
